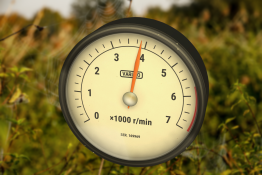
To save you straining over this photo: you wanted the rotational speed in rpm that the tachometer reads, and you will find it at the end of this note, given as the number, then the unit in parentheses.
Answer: 3875 (rpm)
